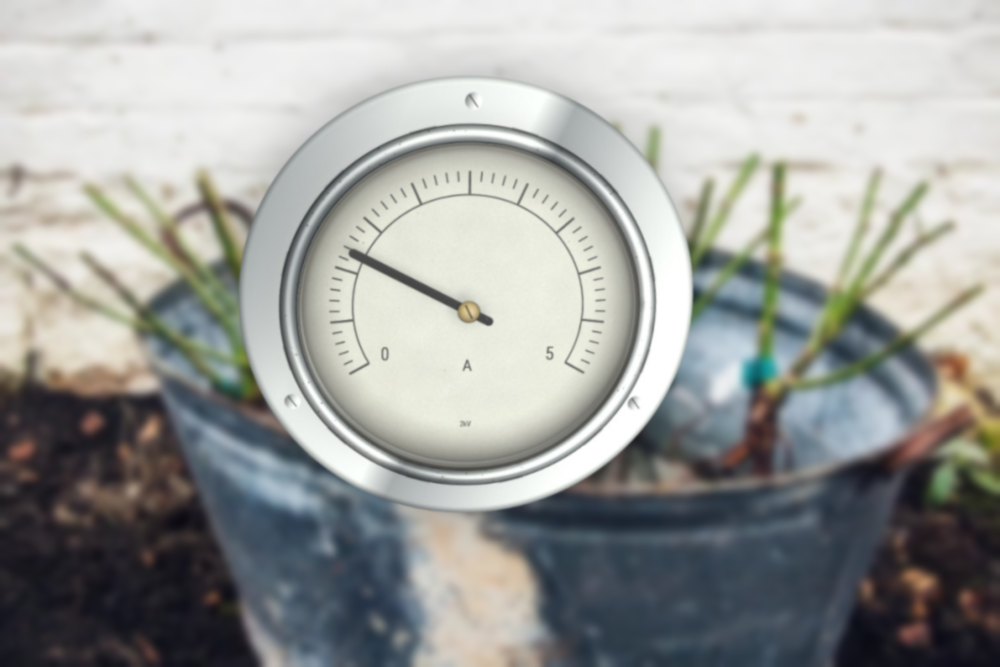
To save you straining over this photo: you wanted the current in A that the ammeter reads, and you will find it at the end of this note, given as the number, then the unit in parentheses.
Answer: 1.2 (A)
